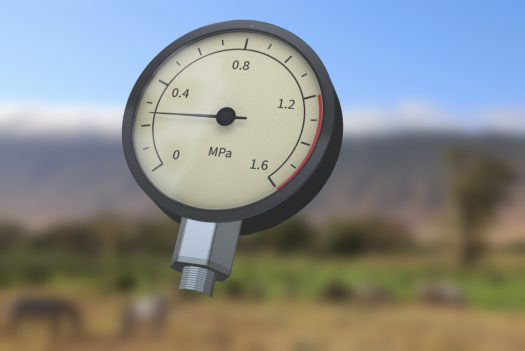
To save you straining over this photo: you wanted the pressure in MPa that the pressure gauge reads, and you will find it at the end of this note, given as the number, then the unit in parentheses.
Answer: 0.25 (MPa)
